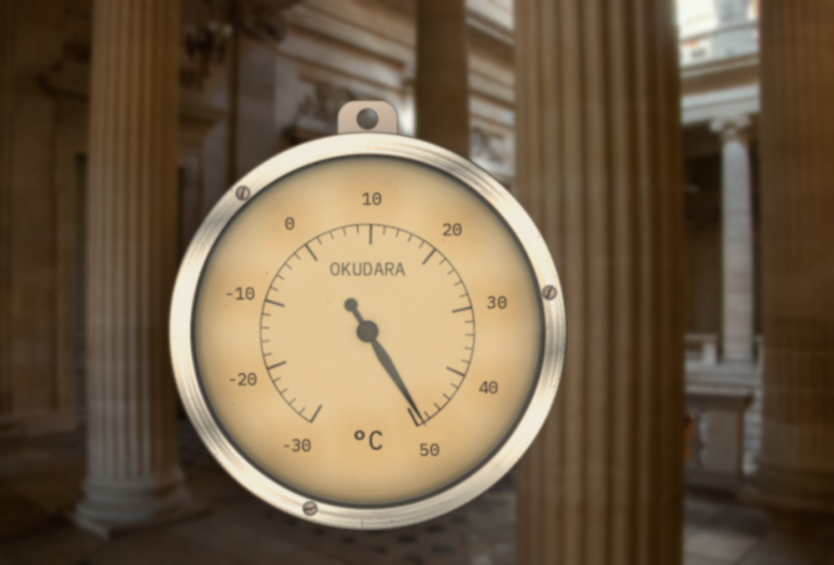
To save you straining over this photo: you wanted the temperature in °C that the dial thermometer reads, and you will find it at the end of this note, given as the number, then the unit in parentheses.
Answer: 49 (°C)
